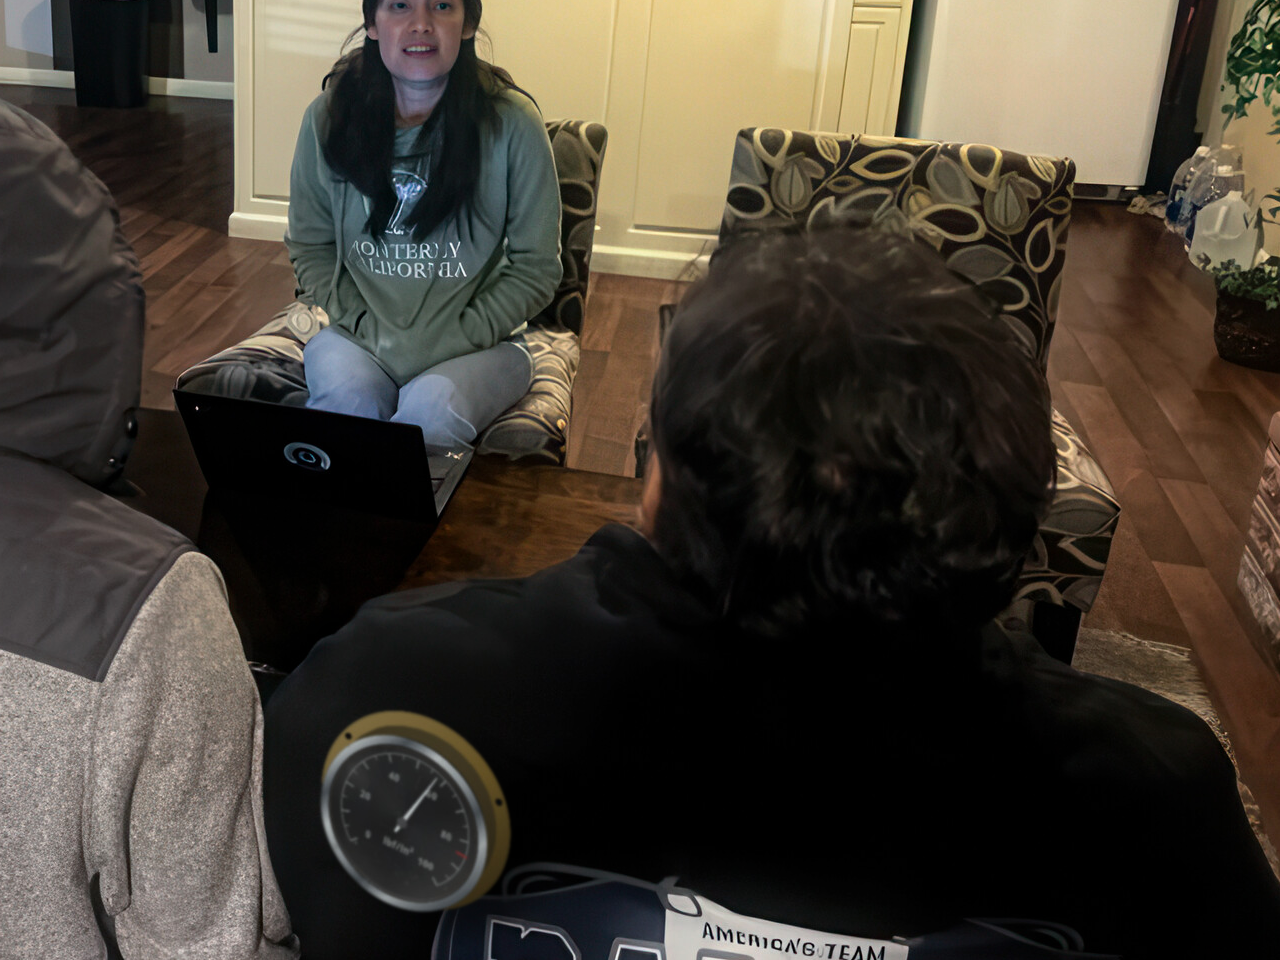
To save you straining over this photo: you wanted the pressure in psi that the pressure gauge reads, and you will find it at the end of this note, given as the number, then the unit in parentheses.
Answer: 57.5 (psi)
